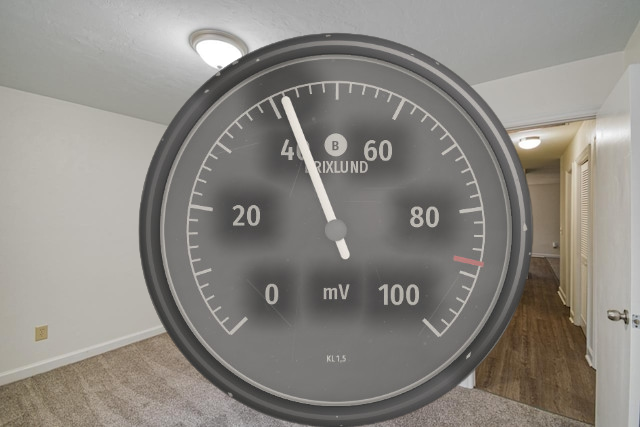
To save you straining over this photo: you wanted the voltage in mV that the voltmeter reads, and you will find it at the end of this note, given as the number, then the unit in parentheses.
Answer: 42 (mV)
